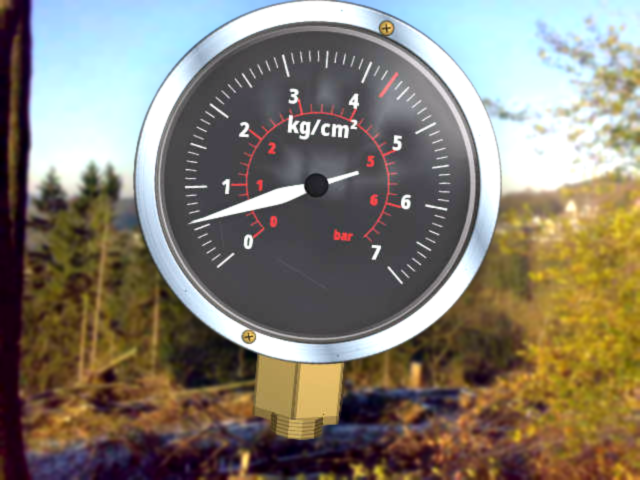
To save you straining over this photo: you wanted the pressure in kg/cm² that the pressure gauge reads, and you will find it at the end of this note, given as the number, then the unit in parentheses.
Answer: 0.6 (kg/cm²)
